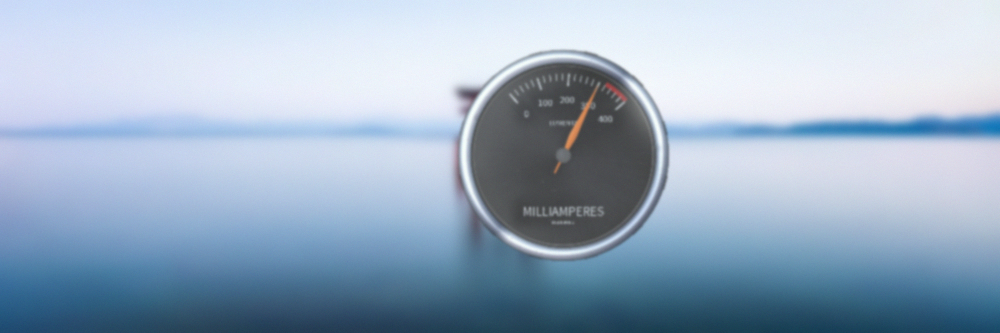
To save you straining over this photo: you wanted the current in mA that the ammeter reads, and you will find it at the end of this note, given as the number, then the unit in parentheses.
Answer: 300 (mA)
